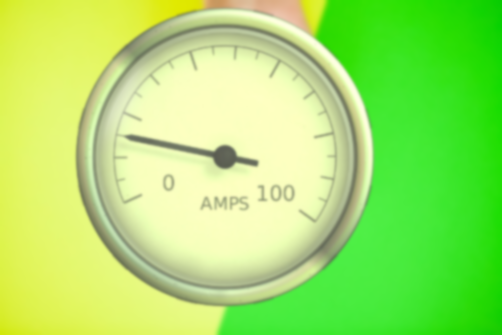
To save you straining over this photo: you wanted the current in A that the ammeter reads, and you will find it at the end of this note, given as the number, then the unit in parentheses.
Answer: 15 (A)
